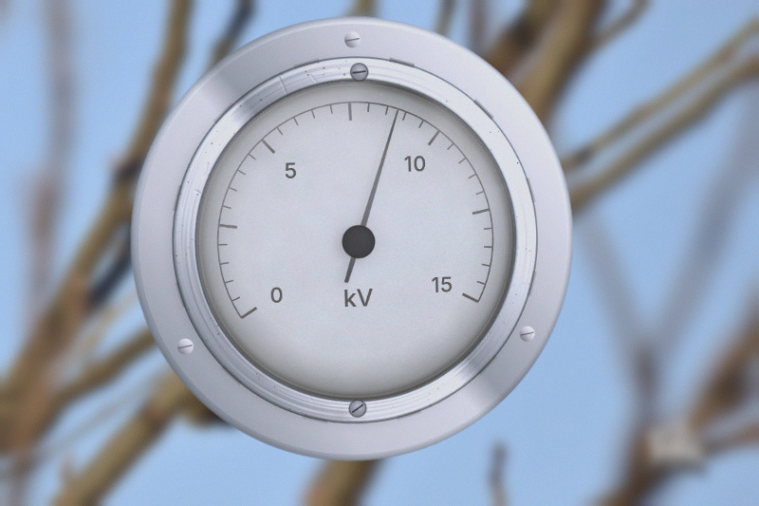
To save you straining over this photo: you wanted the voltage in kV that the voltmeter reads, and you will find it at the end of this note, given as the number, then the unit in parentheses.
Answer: 8.75 (kV)
